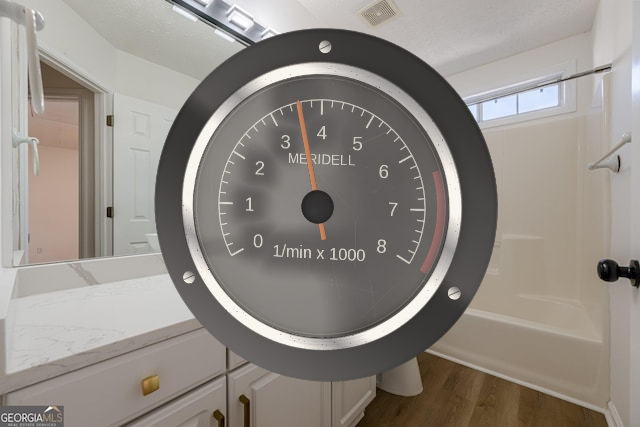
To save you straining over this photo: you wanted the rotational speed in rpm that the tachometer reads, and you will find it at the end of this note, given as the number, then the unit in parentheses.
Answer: 3600 (rpm)
